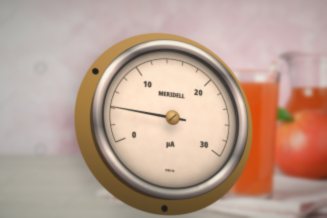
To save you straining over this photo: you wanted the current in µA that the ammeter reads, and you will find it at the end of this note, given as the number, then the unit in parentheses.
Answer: 4 (µA)
